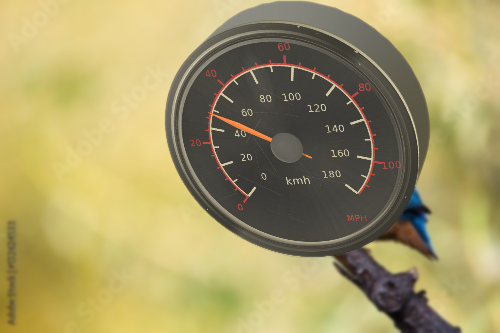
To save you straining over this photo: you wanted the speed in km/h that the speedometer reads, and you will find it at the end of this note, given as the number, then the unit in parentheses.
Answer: 50 (km/h)
